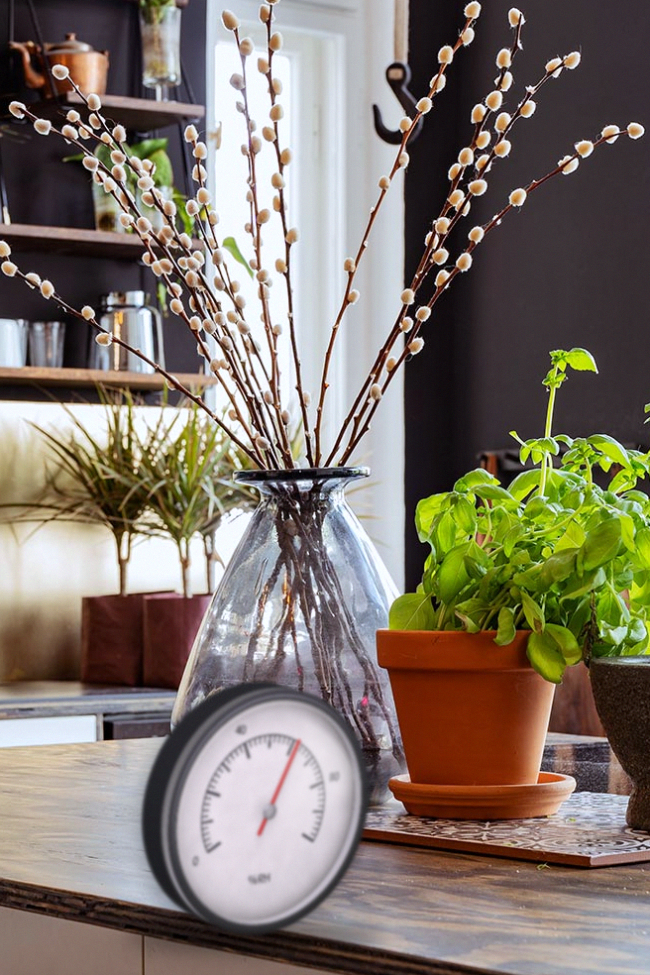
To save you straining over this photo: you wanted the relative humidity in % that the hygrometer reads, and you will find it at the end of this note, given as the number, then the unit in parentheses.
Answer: 60 (%)
